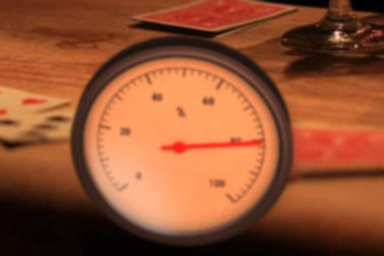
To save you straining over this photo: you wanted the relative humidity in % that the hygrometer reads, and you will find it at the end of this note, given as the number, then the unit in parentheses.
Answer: 80 (%)
